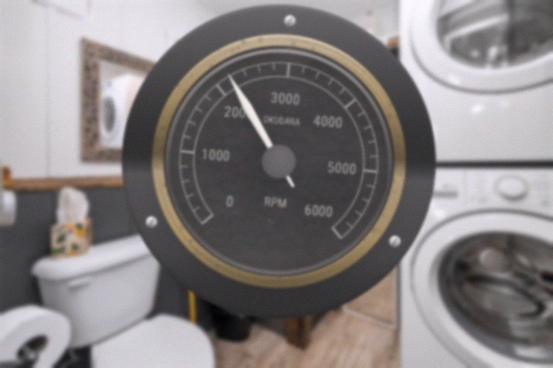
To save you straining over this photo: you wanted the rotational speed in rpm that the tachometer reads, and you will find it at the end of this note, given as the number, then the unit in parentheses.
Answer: 2200 (rpm)
